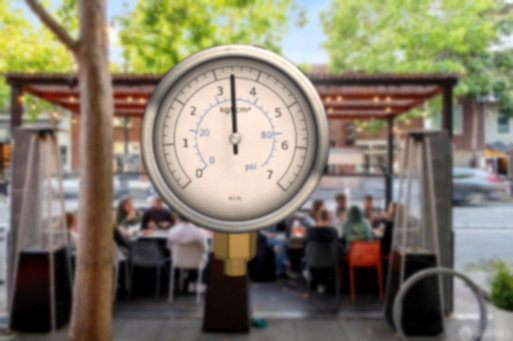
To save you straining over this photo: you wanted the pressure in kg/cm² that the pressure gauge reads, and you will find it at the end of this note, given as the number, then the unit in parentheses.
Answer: 3.4 (kg/cm²)
